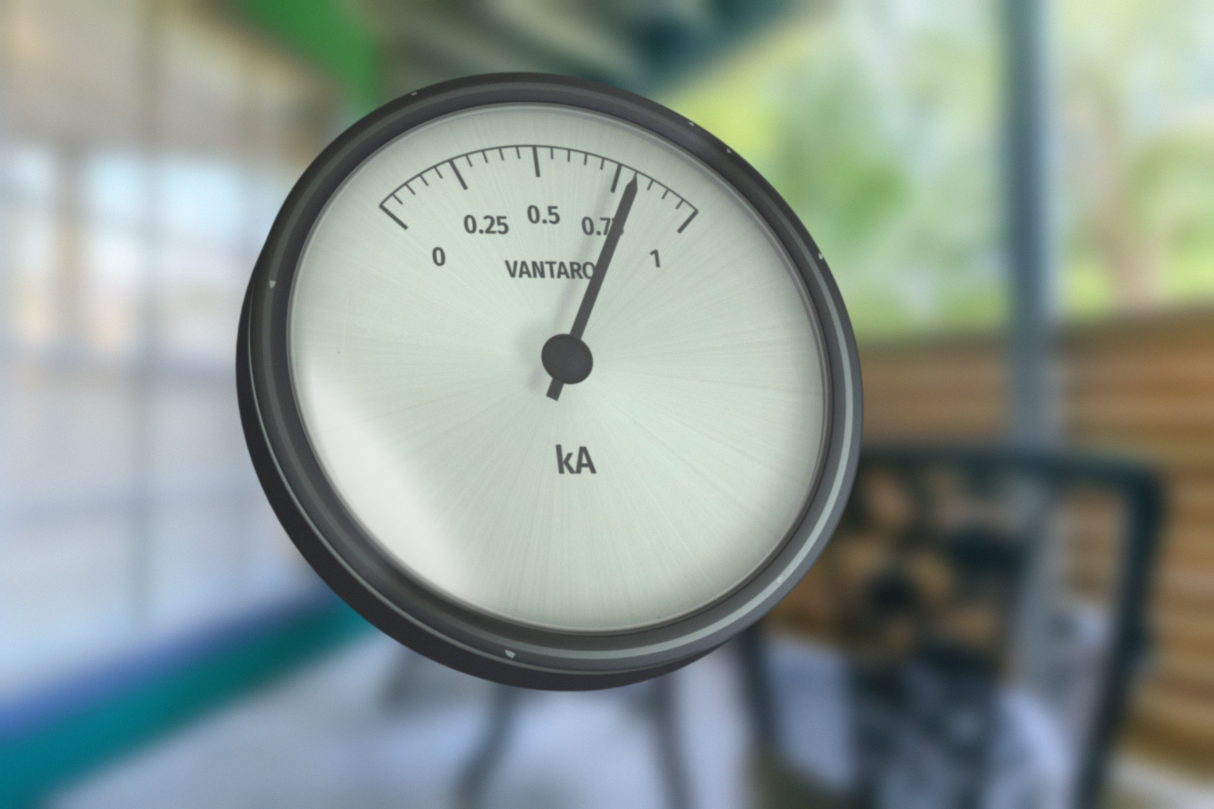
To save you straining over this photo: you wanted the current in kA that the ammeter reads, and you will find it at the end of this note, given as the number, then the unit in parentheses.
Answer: 0.8 (kA)
